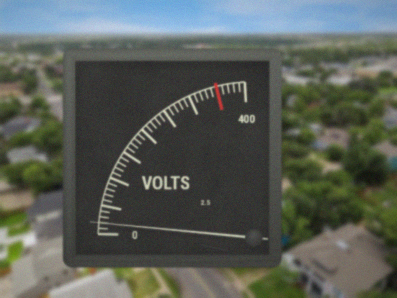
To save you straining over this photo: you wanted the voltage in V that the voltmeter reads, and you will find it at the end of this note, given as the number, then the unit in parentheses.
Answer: 20 (V)
